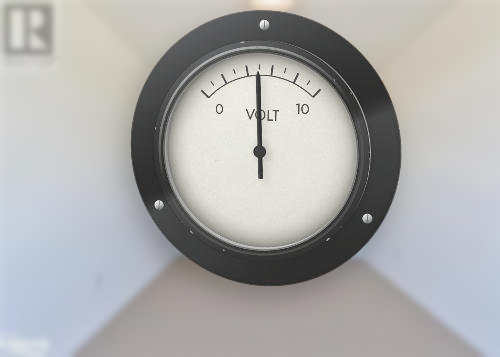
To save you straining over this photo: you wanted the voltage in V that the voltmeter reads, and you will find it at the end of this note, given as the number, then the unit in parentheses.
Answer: 5 (V)
